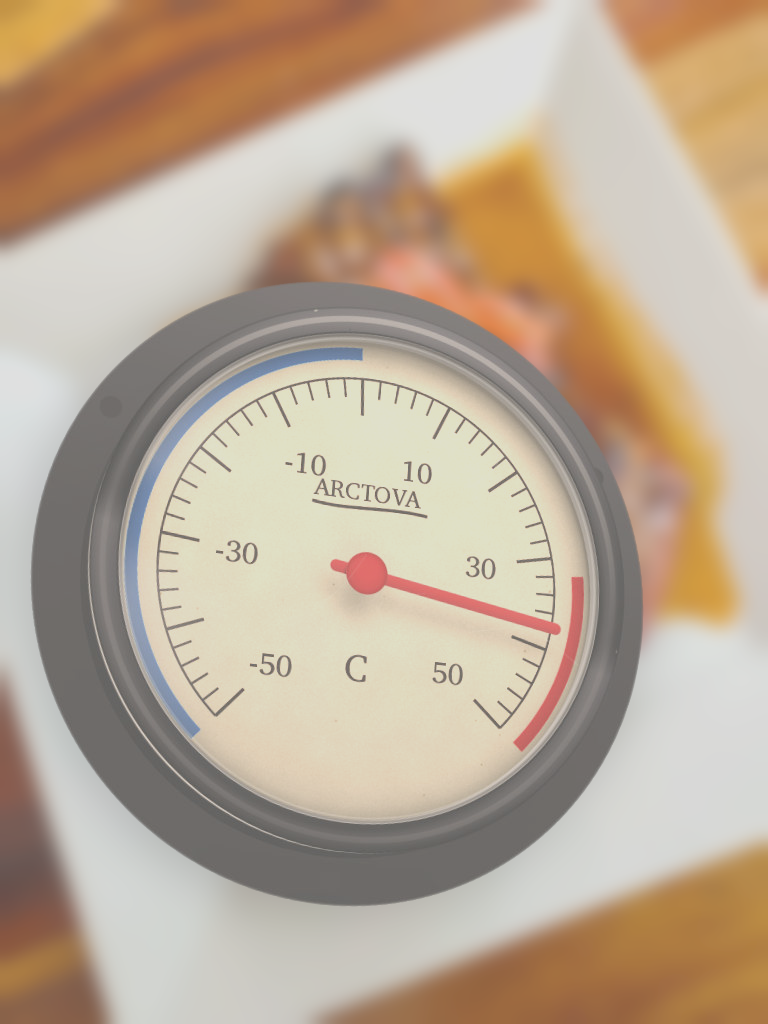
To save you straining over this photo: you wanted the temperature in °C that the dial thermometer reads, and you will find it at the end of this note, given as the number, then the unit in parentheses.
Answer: 38 (°C)
